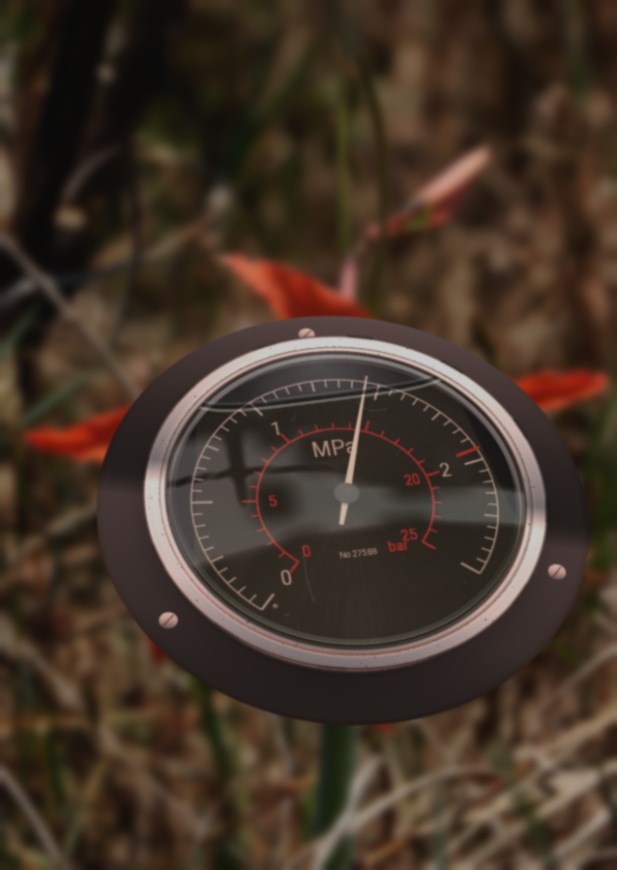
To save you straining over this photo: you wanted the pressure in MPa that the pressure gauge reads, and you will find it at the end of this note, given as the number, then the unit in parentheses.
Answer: 1.45 (MPa)
